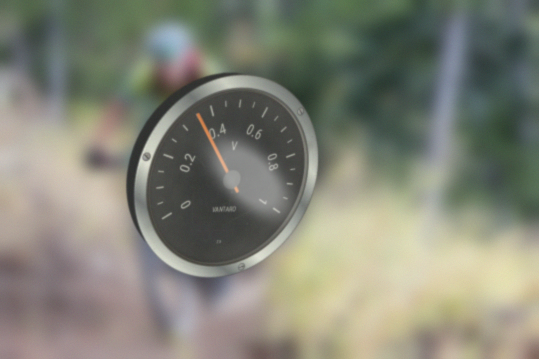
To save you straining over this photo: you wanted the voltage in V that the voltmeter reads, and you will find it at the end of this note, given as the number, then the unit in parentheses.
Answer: 0.35 (V)
